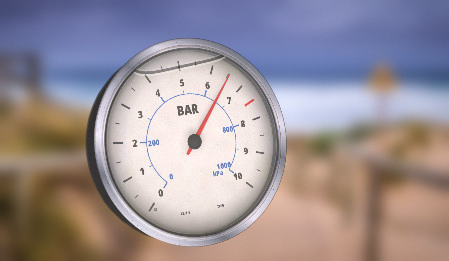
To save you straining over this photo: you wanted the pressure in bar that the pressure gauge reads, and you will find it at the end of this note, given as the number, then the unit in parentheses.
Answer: 6.5 (bar)
